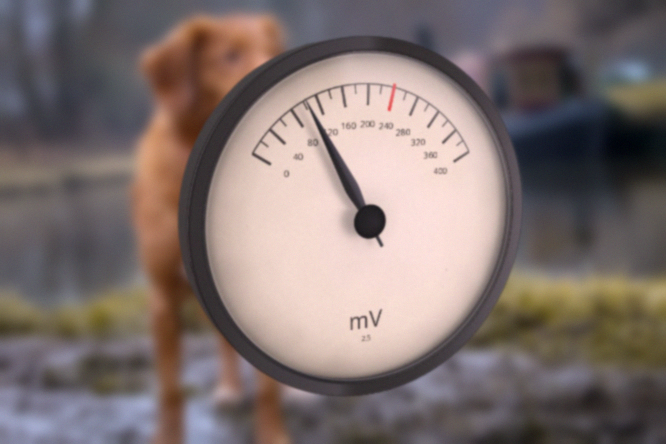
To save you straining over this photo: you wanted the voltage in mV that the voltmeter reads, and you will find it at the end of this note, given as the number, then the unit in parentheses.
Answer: 100 (mV)
